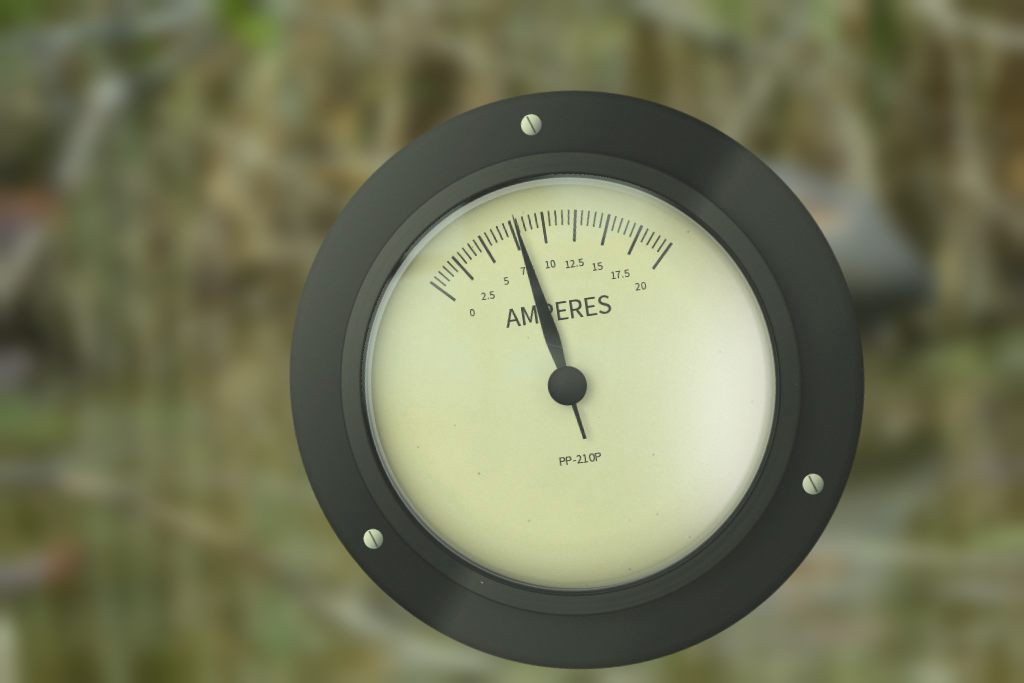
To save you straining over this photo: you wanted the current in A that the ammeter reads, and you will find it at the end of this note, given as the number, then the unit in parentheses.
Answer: 8 (A)
